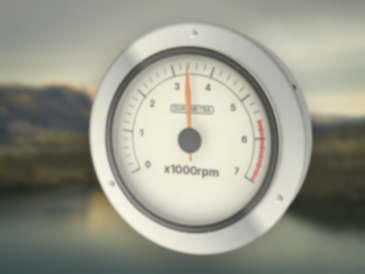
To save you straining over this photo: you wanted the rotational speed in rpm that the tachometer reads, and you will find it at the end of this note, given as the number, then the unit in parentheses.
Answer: 3400 (rpm)
